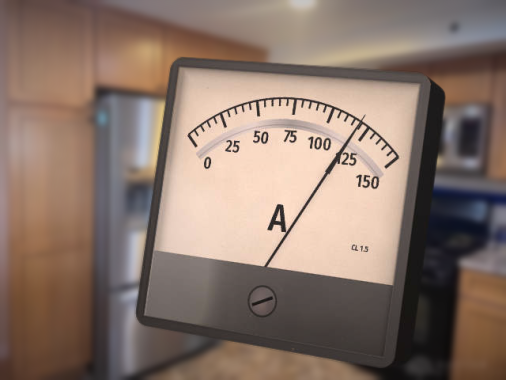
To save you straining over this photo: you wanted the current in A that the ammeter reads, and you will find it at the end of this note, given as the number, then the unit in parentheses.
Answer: 120 (A)
